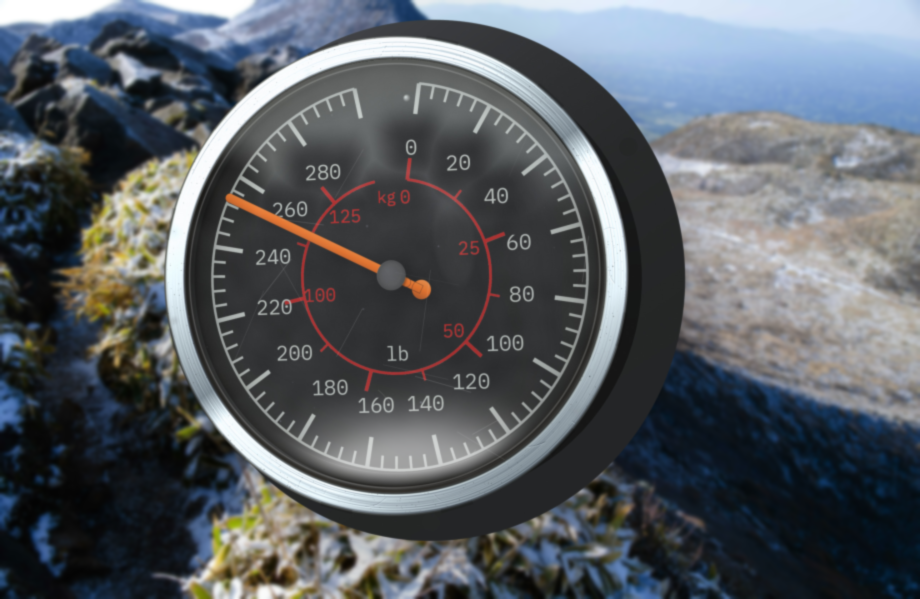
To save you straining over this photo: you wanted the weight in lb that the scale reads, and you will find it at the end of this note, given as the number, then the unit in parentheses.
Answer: 254 (lb)
